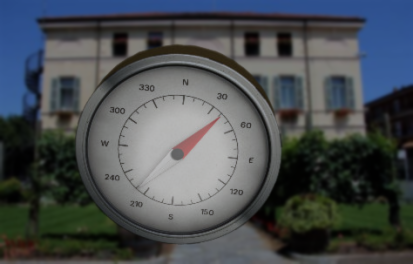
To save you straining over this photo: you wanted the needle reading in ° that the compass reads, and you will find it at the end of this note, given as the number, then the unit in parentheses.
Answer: 40 (°)
